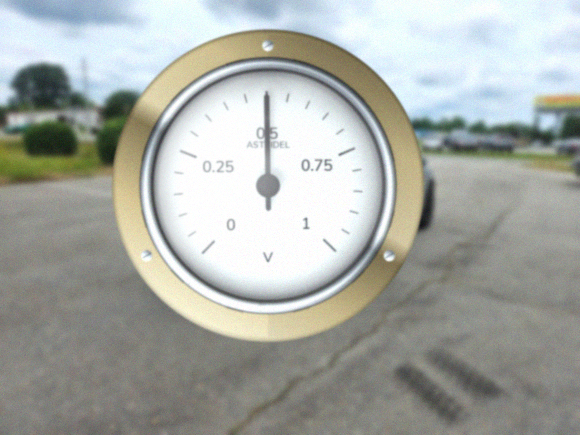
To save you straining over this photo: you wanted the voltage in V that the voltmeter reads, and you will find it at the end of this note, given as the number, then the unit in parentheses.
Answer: 0.5 (V)
